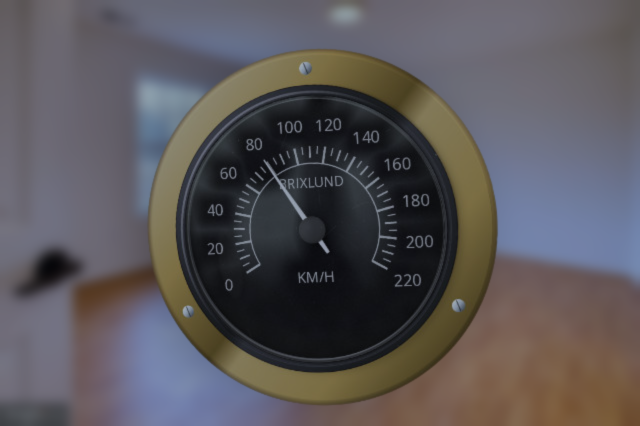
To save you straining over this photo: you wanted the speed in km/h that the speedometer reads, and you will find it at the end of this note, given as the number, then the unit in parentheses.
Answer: 80 (km/h)
